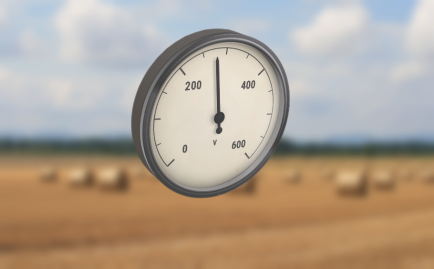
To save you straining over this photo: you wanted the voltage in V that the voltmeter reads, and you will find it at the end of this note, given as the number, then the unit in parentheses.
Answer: 275 (V)
